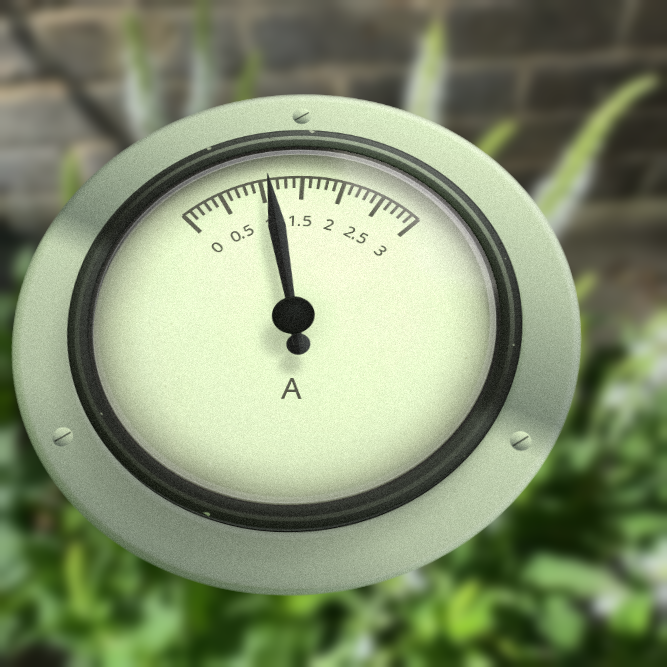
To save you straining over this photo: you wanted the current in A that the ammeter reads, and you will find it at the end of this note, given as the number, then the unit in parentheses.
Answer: 1.1 (A)
